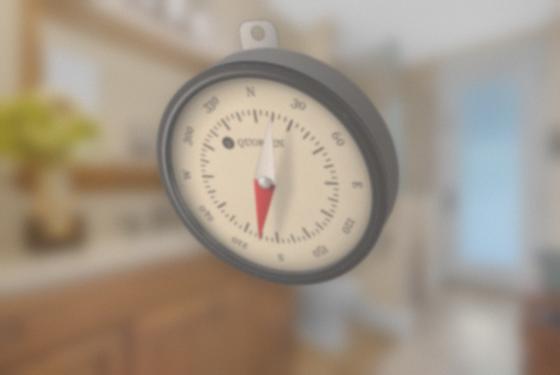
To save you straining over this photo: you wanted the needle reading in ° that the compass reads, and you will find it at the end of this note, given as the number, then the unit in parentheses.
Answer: 195 (°)
